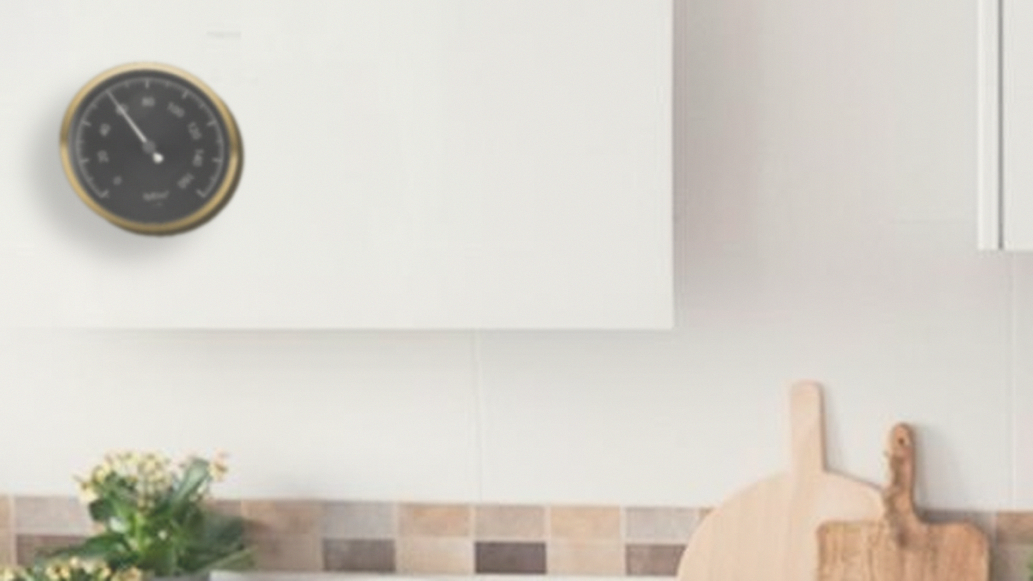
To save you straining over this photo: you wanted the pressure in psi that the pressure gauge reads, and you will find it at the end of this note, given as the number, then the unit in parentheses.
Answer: 60 (psi)
